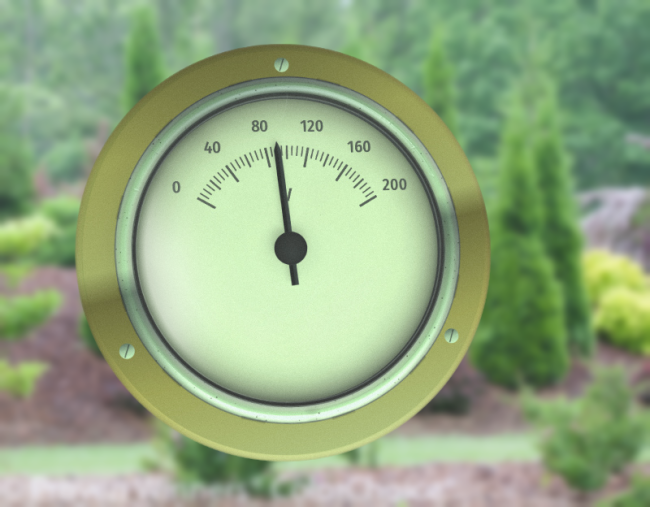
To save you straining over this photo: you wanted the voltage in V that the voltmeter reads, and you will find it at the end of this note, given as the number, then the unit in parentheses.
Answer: 90 (V)
